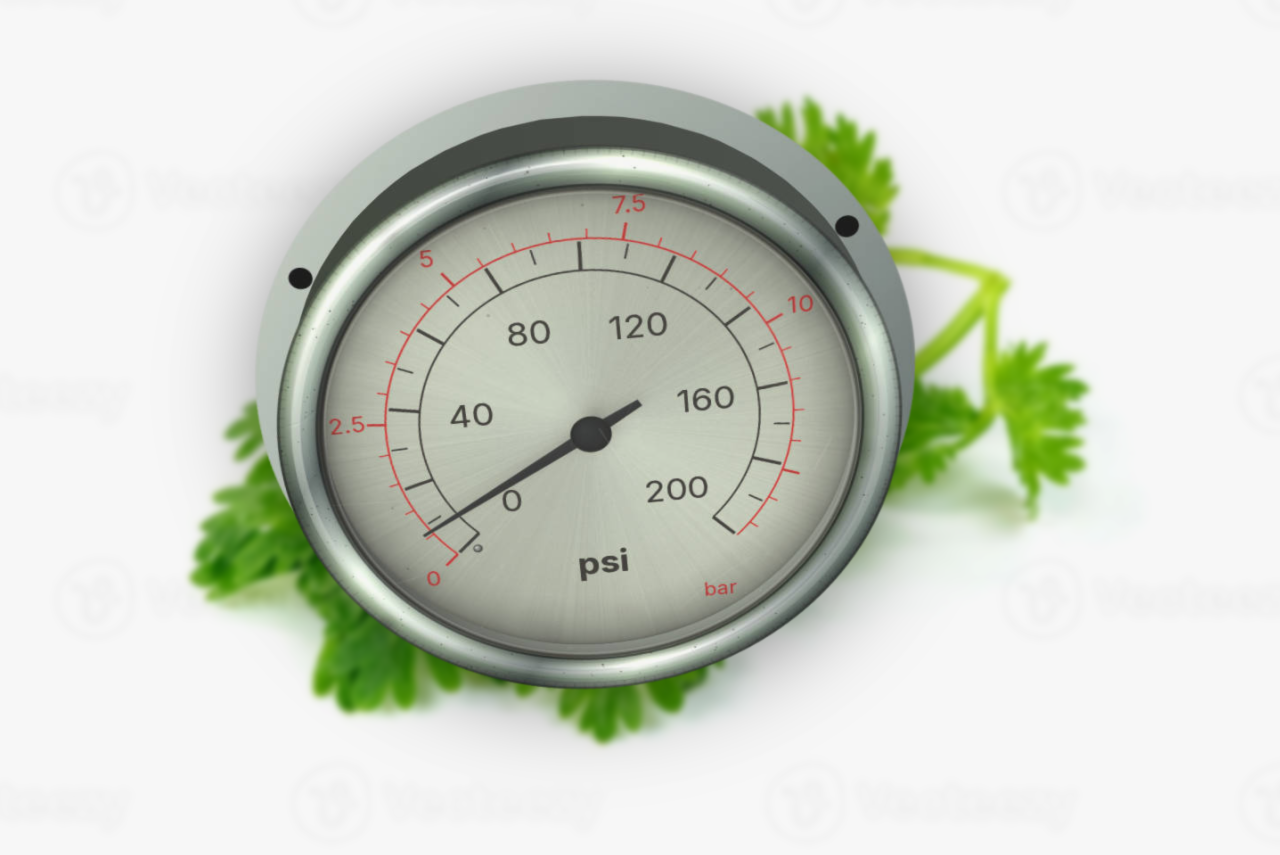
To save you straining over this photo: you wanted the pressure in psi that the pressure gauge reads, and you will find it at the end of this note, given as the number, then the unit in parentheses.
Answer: 10 (psi)
